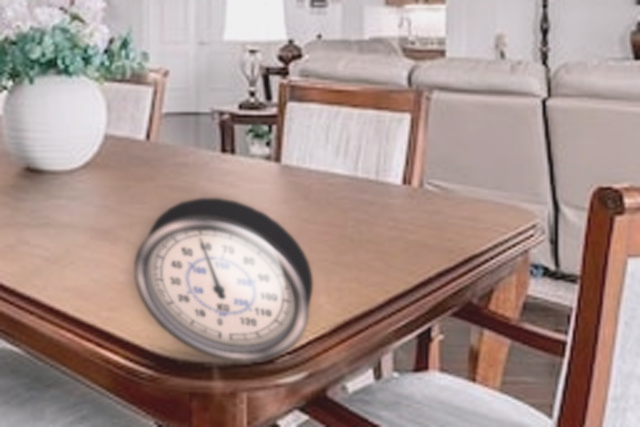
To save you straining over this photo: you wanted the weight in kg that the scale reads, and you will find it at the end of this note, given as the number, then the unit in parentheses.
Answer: 60 (kg)
